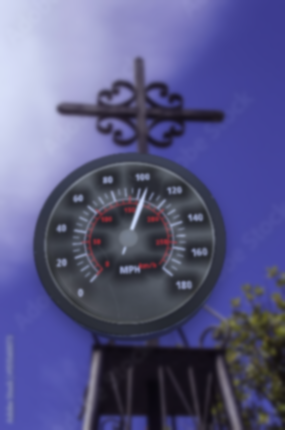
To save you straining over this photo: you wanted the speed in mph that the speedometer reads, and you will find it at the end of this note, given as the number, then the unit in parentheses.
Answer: 105 (mph)
